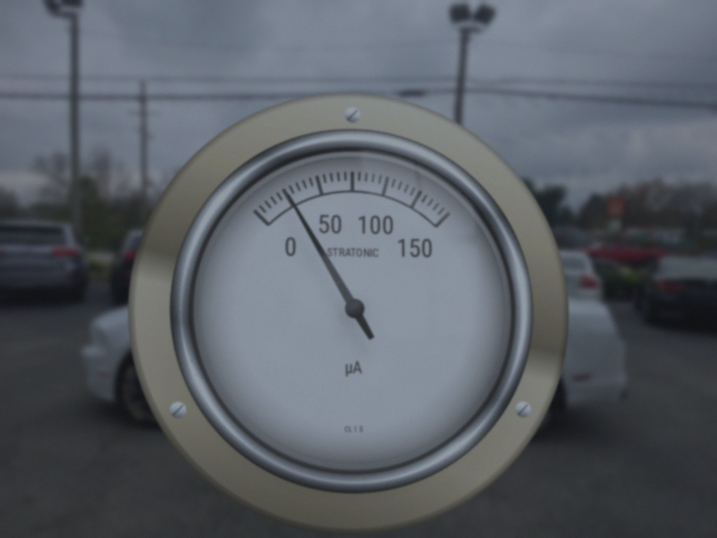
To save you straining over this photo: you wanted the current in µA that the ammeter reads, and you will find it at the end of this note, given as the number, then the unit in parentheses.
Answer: 25 (µA)
